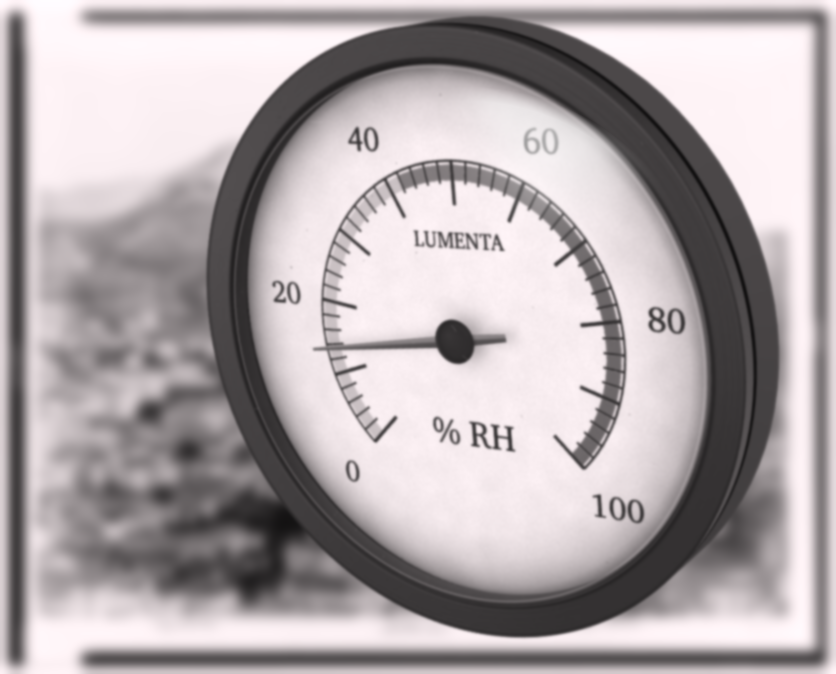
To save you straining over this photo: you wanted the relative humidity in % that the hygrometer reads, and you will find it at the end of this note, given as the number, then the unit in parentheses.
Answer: 14 (%)
